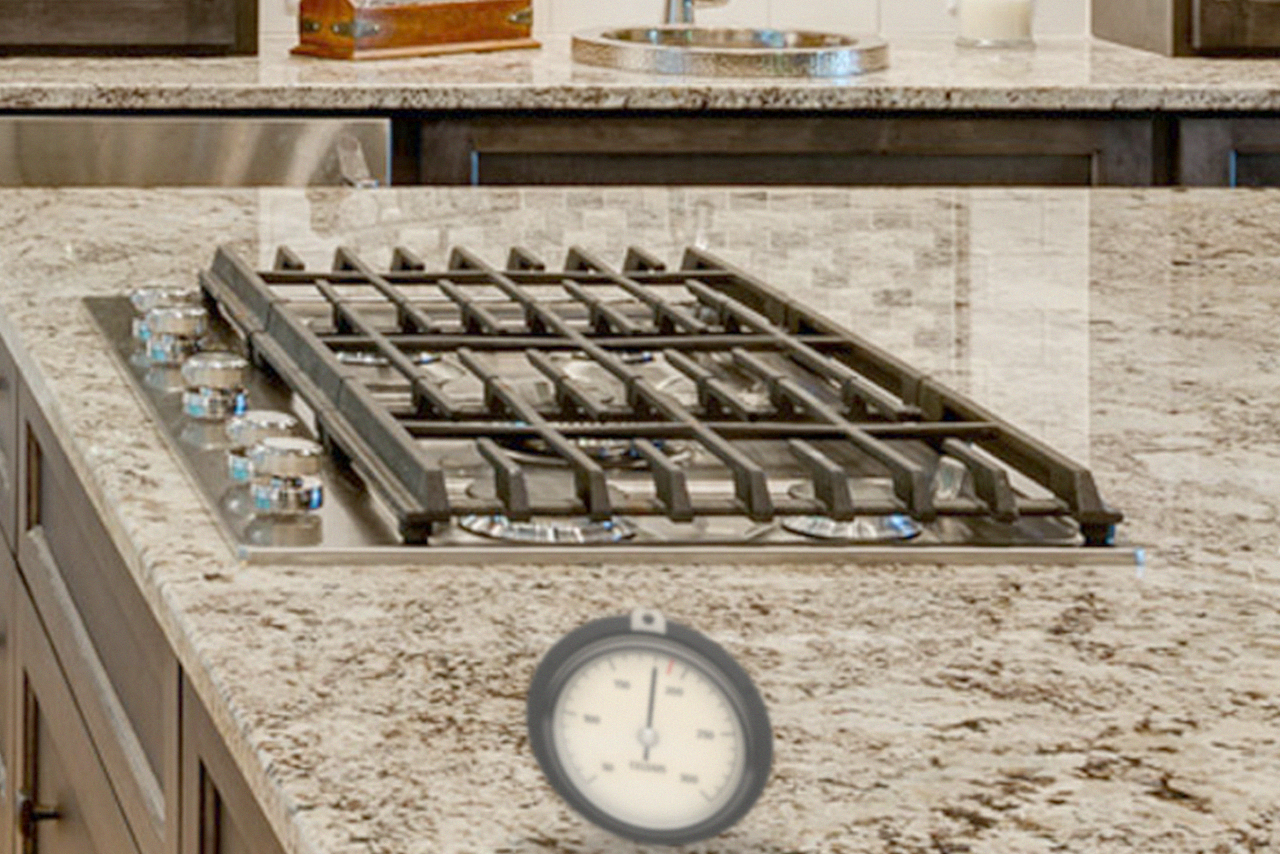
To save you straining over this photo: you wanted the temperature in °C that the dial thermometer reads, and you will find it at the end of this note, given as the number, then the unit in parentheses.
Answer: 180 (°C)
